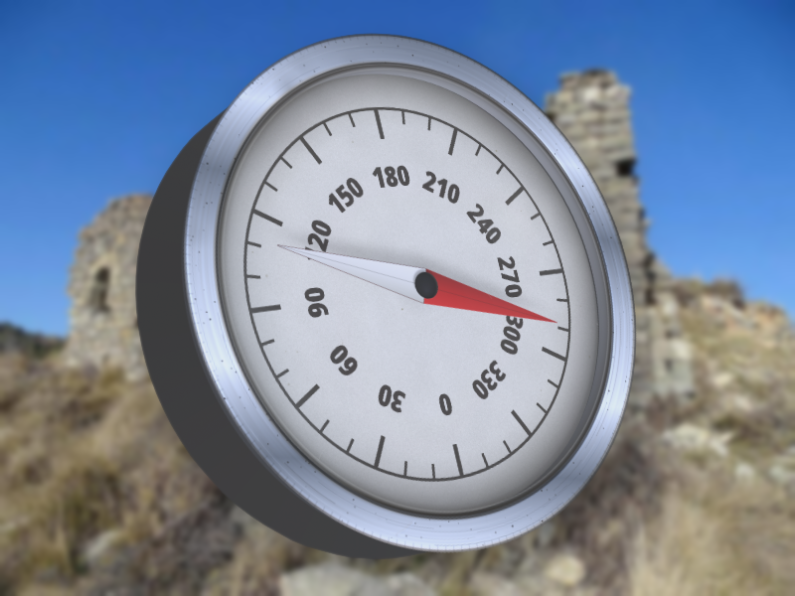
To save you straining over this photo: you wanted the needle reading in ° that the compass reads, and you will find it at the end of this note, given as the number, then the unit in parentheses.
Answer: 290 (°)
